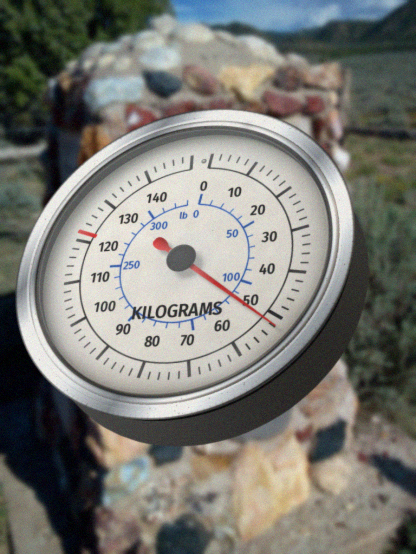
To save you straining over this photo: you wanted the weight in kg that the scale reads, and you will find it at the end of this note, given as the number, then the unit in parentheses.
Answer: 52 (kg)
